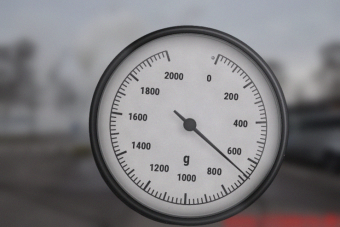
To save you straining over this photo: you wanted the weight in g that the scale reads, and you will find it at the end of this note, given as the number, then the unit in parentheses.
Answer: 680 (g)
